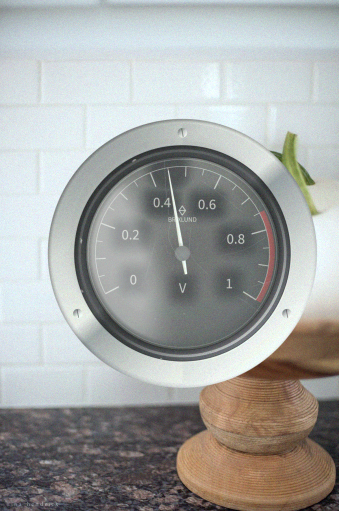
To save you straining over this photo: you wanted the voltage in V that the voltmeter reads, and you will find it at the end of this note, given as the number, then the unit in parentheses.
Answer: 0.45 (V)
